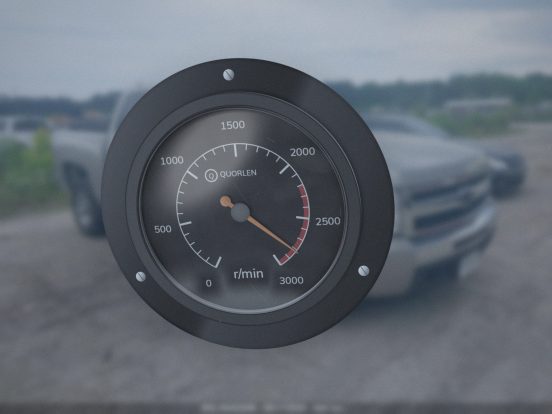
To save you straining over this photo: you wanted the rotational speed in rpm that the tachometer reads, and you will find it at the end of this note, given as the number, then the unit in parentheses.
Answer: 2800 (rpm)
